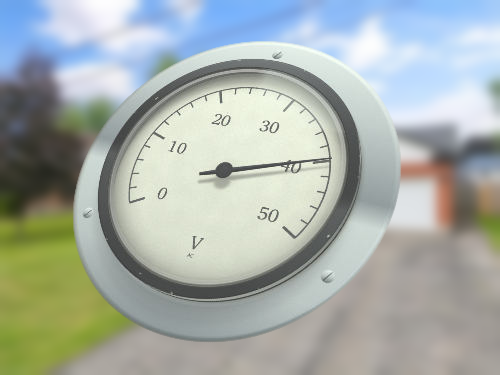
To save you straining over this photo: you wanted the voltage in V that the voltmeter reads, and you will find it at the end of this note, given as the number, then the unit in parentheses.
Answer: 40 (V)
